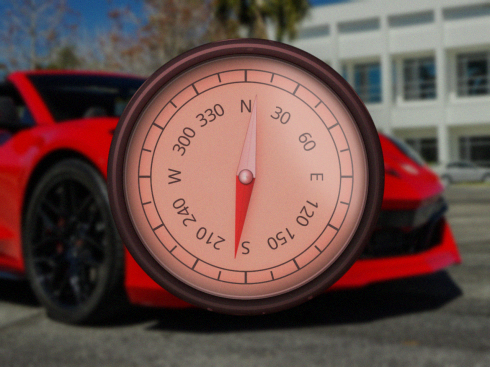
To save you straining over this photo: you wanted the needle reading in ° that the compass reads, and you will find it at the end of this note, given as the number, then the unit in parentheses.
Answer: 187.5 (°)
